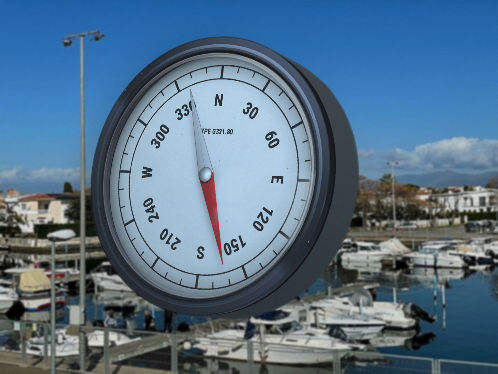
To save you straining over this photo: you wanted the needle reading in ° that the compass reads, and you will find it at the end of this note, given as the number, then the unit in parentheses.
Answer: 160 (°)
